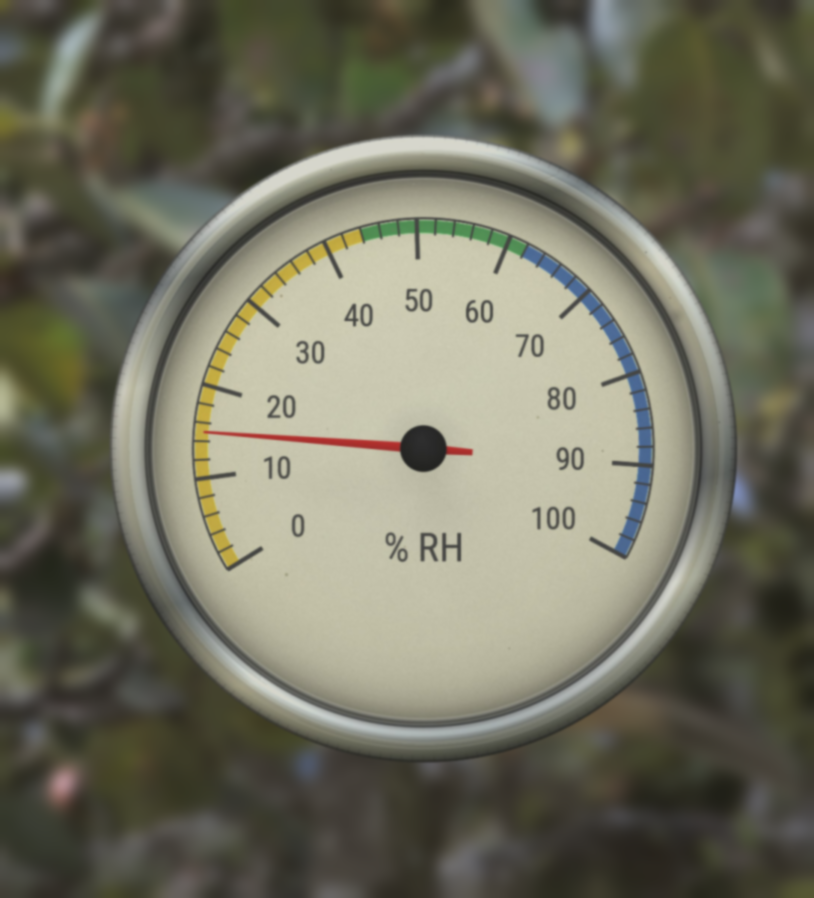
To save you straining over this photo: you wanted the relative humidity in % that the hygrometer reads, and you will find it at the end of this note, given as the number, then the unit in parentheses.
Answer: 15 (%)
